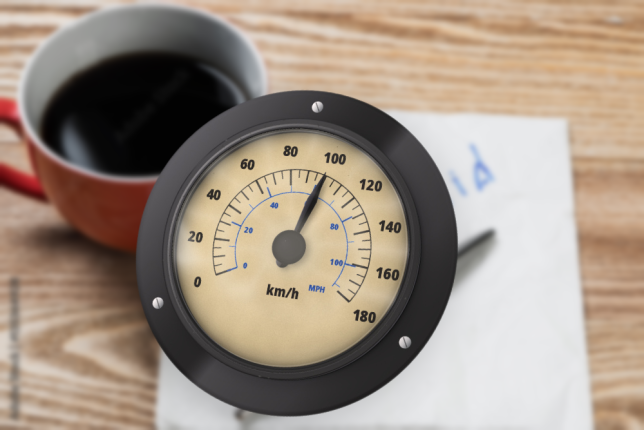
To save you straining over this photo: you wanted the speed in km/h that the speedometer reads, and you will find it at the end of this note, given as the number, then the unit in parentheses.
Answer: 100 (km/h)
